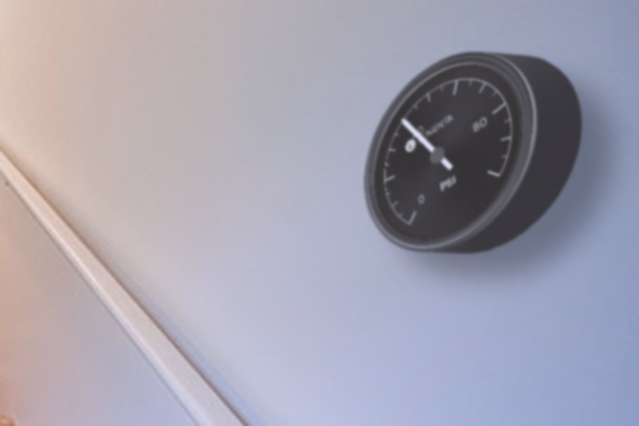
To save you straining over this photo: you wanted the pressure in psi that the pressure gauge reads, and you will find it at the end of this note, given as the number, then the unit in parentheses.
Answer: 40 (psi)
